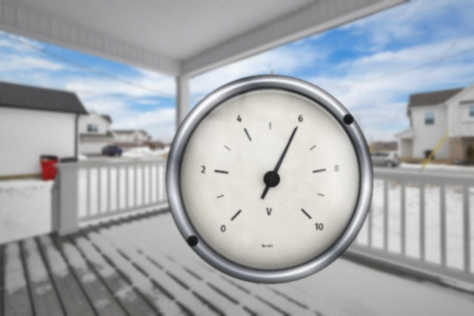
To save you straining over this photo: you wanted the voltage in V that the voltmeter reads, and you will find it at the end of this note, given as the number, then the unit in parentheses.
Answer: 6 (V)
